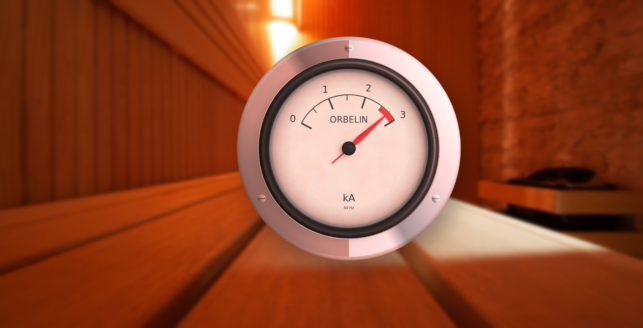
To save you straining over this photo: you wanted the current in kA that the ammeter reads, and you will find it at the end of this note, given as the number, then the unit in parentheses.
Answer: 2.75 (kA)
